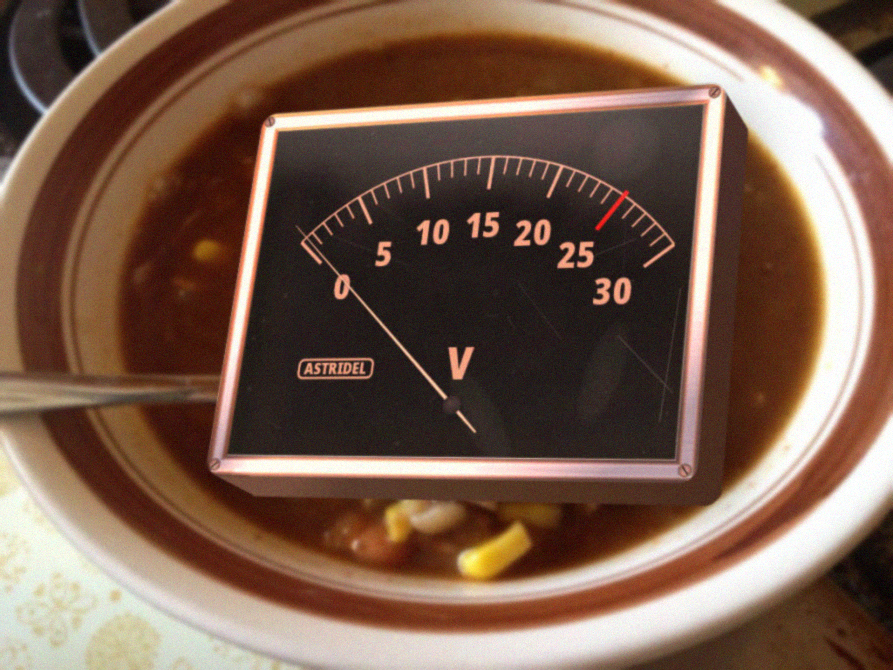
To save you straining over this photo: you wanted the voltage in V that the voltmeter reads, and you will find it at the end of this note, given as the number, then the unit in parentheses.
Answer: 0.5 (V)
